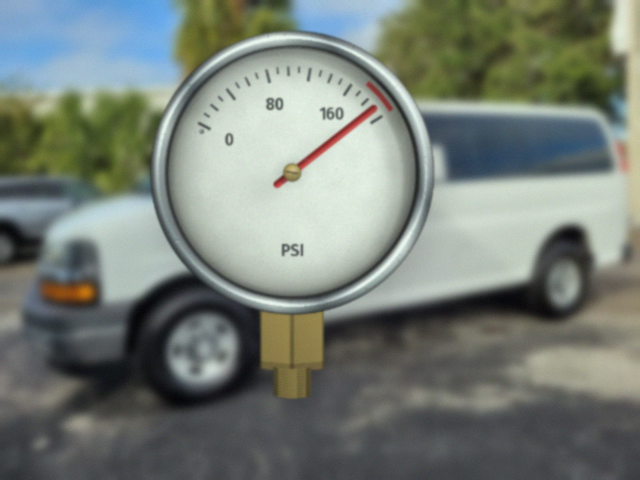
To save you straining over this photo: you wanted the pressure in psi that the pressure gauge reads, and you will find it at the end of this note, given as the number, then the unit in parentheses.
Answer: 190 (psi)
